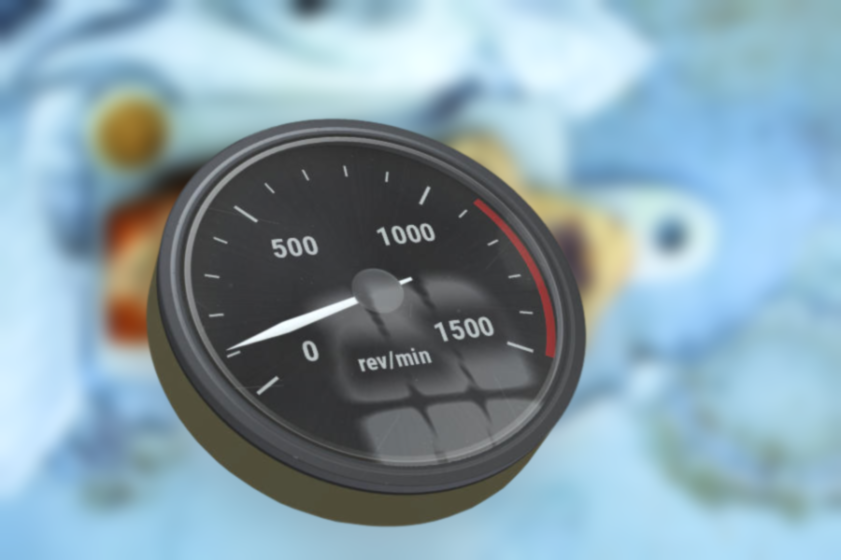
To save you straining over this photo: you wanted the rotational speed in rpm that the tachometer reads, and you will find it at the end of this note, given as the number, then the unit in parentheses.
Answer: 100 (rpm)
